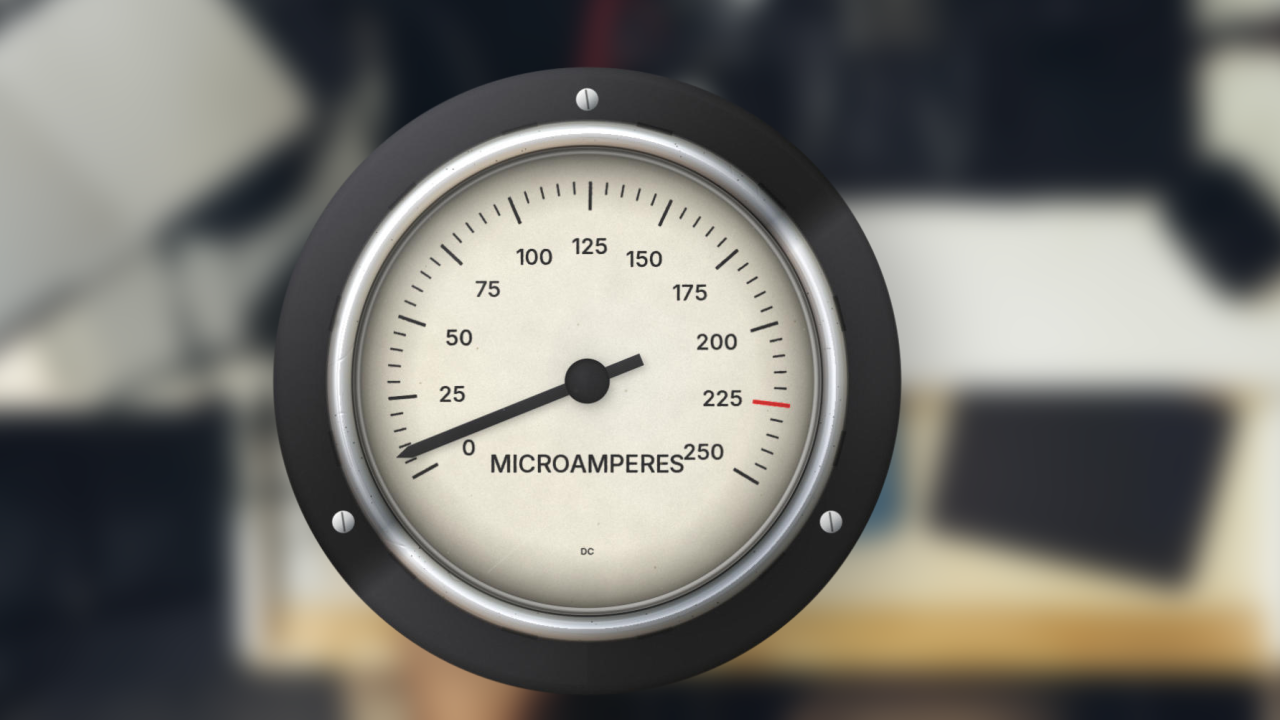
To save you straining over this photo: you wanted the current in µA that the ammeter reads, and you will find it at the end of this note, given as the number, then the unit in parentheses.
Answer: 7.5 (µA)
